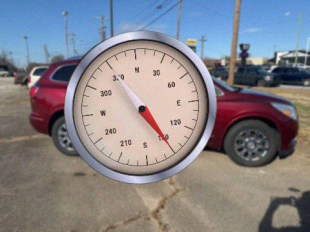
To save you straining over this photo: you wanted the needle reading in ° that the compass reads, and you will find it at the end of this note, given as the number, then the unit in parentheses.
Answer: 150 (°)
